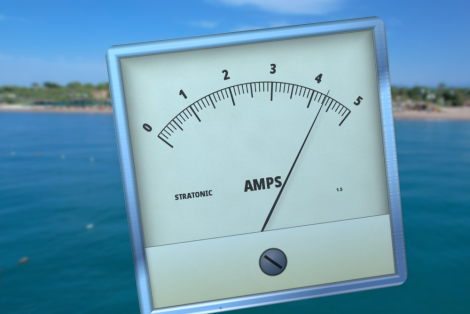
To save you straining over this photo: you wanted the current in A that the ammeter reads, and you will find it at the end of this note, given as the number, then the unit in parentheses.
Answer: 4.3 (A)
